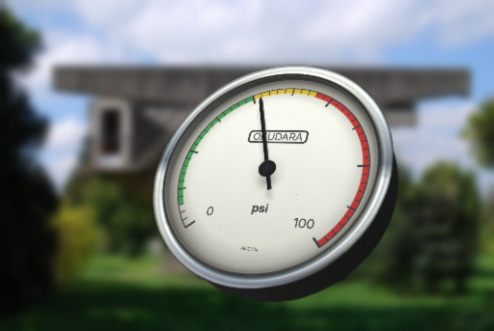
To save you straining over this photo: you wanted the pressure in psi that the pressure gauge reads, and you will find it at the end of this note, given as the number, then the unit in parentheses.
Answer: 42 (psi)
